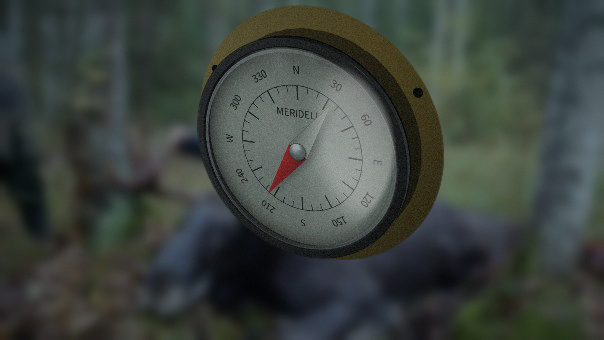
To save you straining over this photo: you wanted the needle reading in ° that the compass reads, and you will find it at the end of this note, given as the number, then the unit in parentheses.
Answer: 215 (°)
